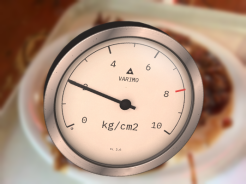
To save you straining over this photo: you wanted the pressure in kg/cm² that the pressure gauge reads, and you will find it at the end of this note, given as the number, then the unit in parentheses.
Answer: 2 (kg/cm²)
